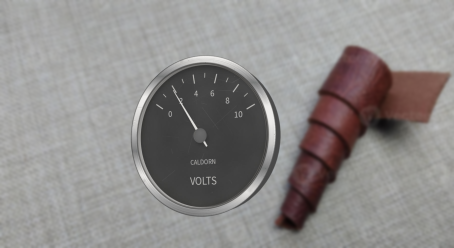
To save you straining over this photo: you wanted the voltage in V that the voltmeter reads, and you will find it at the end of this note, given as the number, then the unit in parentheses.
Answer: 2 (V)
